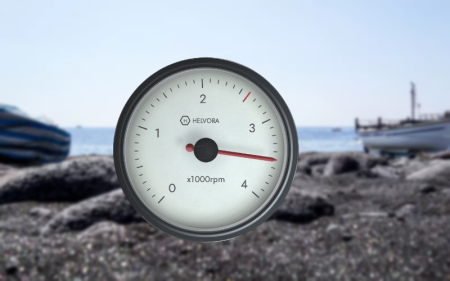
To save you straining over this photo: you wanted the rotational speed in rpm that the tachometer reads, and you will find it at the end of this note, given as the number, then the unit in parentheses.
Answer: 3500 (rpm)
